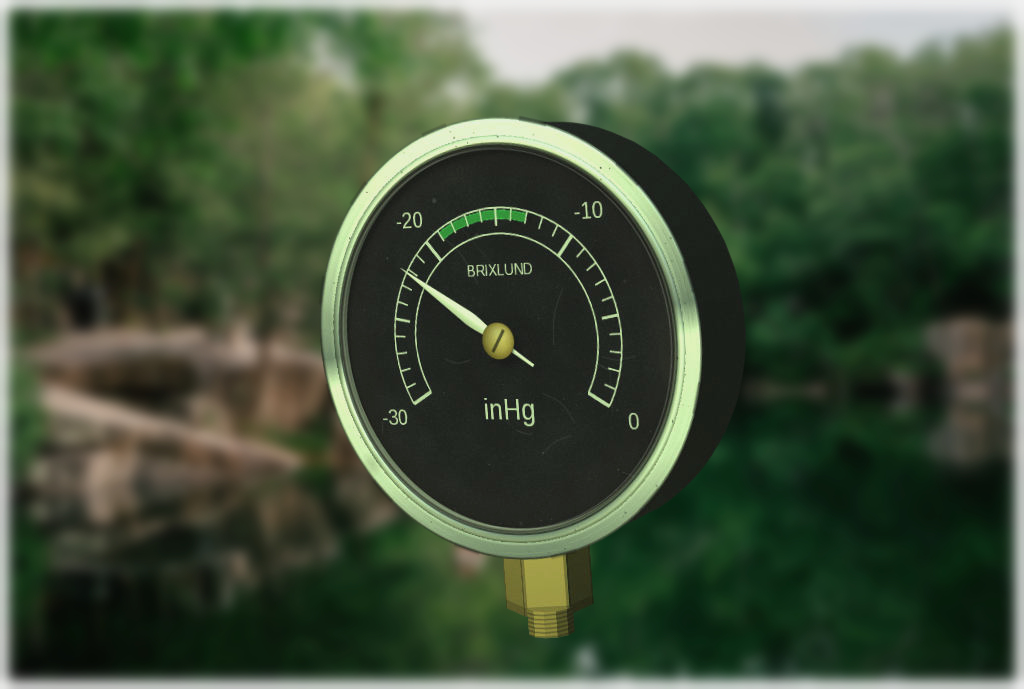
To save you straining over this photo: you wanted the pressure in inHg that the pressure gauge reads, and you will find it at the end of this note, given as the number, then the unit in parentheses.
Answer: -22 (inHg)
